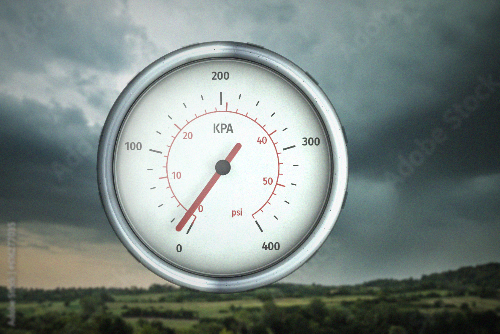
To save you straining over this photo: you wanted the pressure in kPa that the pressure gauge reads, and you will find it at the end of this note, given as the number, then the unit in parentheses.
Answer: 10 (kPa)
